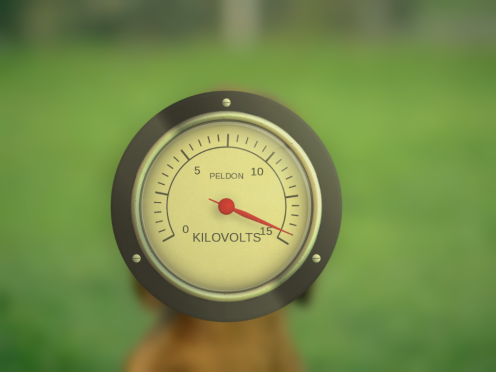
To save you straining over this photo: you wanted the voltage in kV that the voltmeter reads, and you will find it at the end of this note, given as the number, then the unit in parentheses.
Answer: 14.5 (kV)
